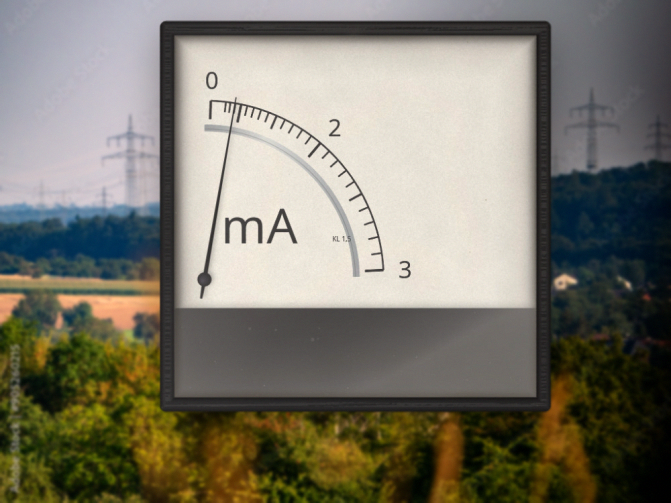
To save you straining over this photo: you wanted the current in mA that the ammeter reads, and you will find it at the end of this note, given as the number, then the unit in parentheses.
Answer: 0.9 (mA)
